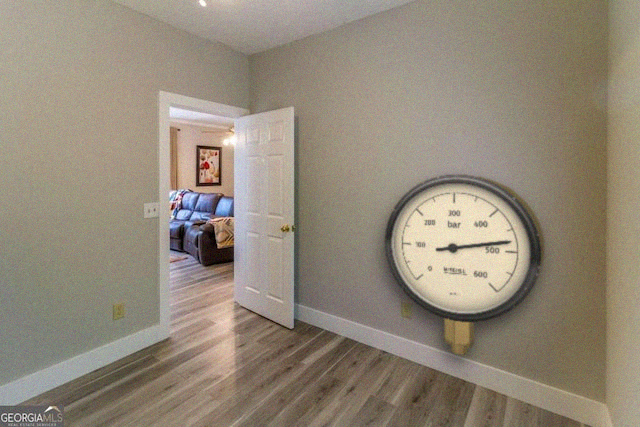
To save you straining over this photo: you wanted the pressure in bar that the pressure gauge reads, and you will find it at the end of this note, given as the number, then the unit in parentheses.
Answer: 475 (bar)
